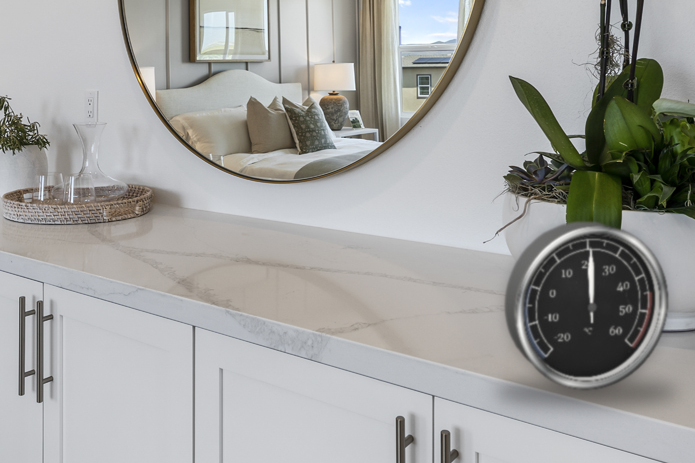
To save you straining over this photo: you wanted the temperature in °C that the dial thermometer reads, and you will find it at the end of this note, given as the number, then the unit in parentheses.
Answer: 20 (°C)
